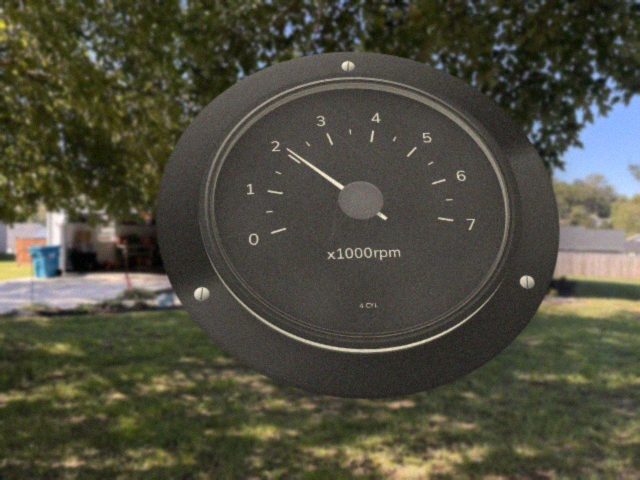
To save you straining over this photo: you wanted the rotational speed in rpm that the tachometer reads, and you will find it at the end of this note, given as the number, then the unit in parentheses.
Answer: 2000 (rpm)
